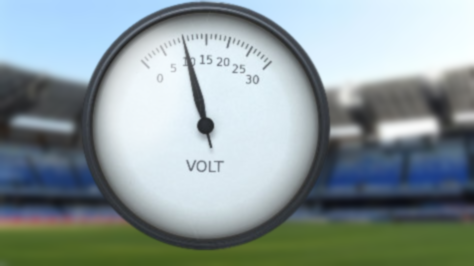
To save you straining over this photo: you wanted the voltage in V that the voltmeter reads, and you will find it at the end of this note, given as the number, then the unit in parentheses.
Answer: 10 (V)
